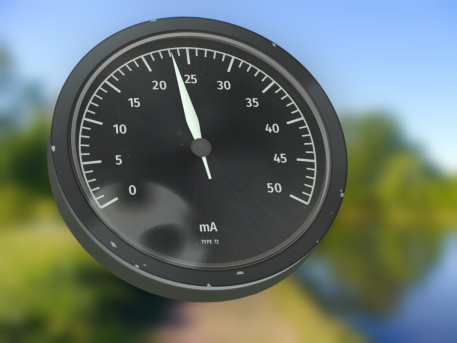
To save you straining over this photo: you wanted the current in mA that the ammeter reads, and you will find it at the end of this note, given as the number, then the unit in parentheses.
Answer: 23 (mA)
